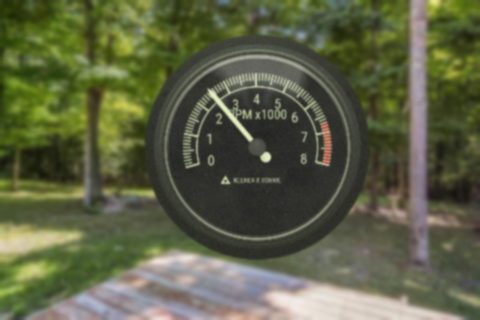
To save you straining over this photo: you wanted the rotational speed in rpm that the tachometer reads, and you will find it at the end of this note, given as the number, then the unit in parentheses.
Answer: 2500 (rpm)
